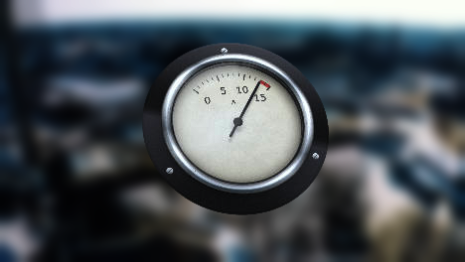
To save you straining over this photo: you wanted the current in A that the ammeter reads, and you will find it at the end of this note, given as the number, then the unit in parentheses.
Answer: 13 (A)
